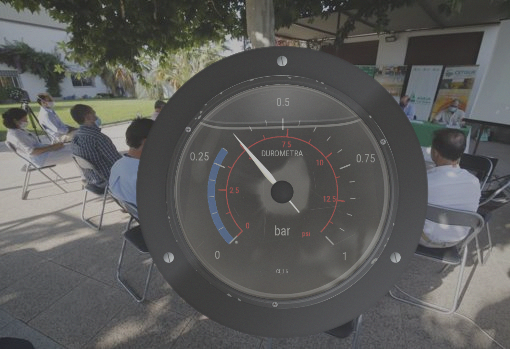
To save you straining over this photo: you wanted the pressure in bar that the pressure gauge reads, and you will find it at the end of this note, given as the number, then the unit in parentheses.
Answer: 0.35 (bar)
